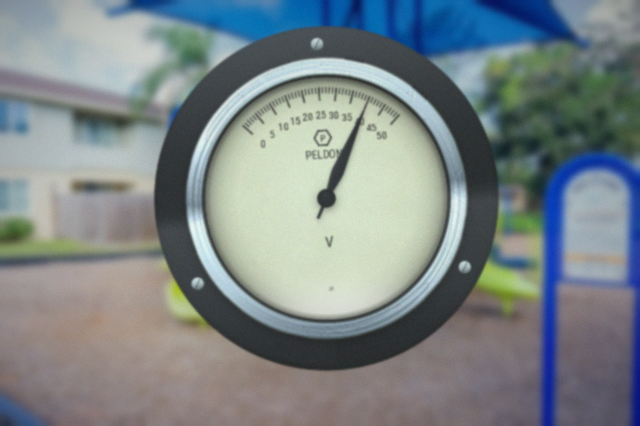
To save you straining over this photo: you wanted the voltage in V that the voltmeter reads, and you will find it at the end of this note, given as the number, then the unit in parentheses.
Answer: 40 (V)
